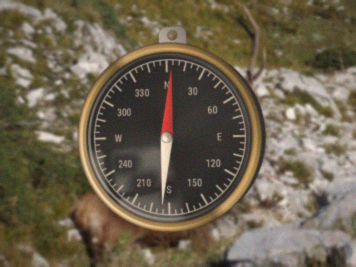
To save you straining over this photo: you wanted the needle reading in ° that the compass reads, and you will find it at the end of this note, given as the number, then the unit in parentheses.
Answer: 5 (°)
